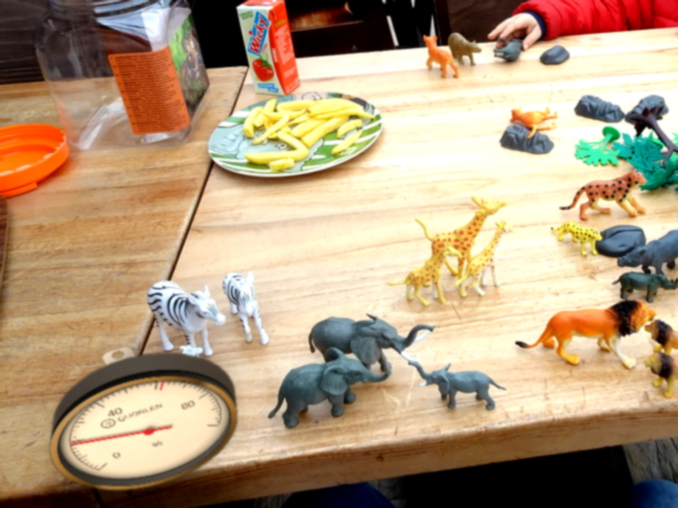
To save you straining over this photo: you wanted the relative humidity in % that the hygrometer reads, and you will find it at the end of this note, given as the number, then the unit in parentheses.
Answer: 20 (%)
